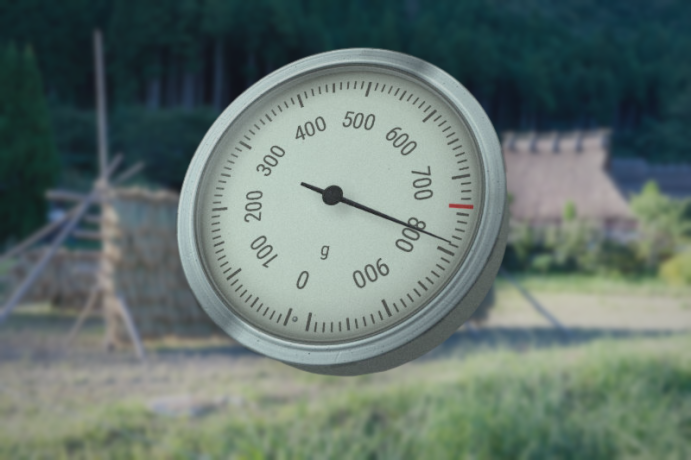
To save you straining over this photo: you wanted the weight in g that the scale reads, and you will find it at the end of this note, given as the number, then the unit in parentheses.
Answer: 790 (g)
